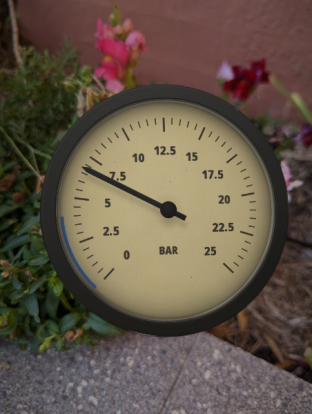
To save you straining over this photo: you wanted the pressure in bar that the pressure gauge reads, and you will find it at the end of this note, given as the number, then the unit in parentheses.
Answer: 6.75 (bar)
